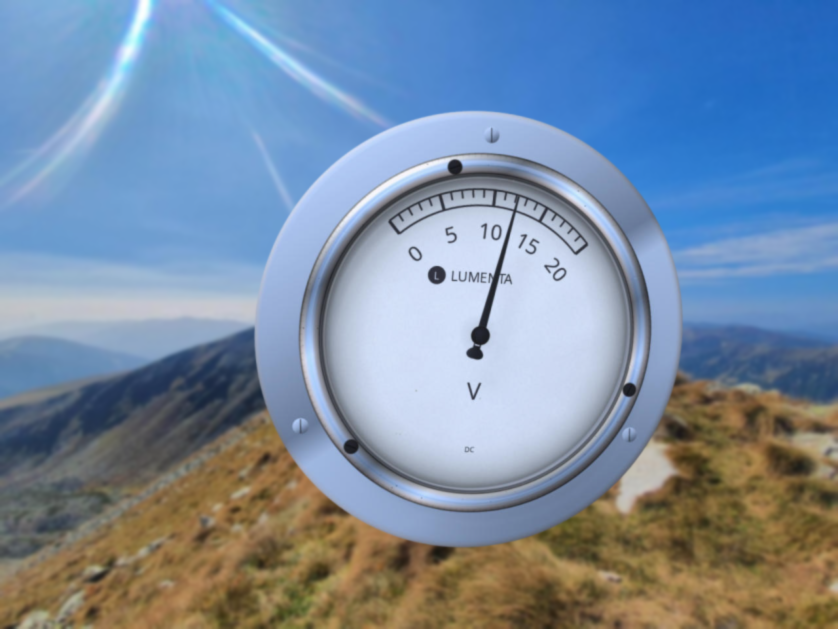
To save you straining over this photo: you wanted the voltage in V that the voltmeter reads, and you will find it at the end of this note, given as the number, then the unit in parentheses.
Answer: 12 (V)
